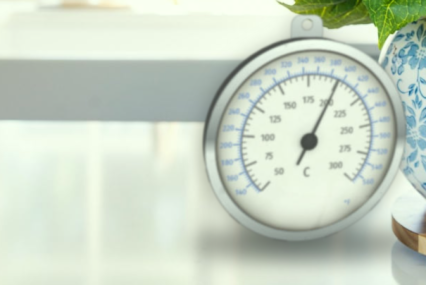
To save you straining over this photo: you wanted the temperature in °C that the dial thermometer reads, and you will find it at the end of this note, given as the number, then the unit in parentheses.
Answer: 200 (°C)
